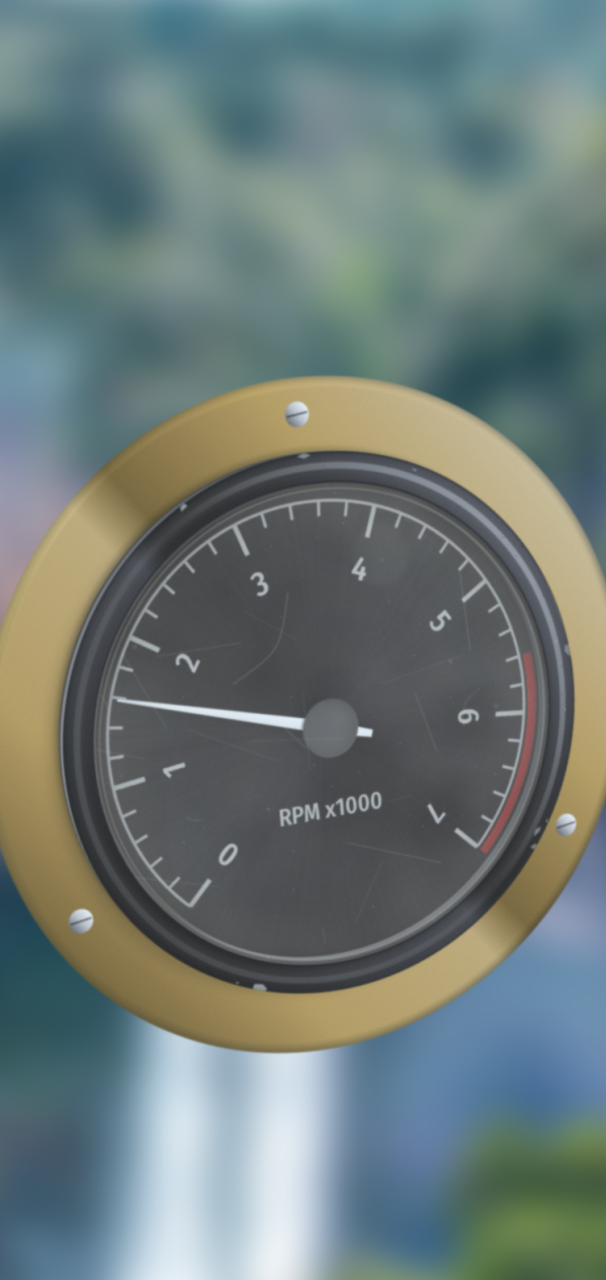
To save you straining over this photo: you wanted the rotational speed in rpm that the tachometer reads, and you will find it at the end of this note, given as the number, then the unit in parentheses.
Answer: 1600 (rpm)
